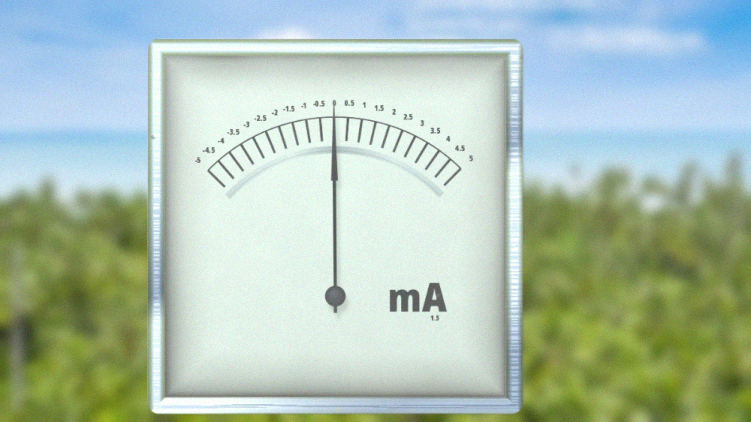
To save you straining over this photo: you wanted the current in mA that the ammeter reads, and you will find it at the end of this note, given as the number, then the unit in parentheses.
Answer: 0 (mA)
